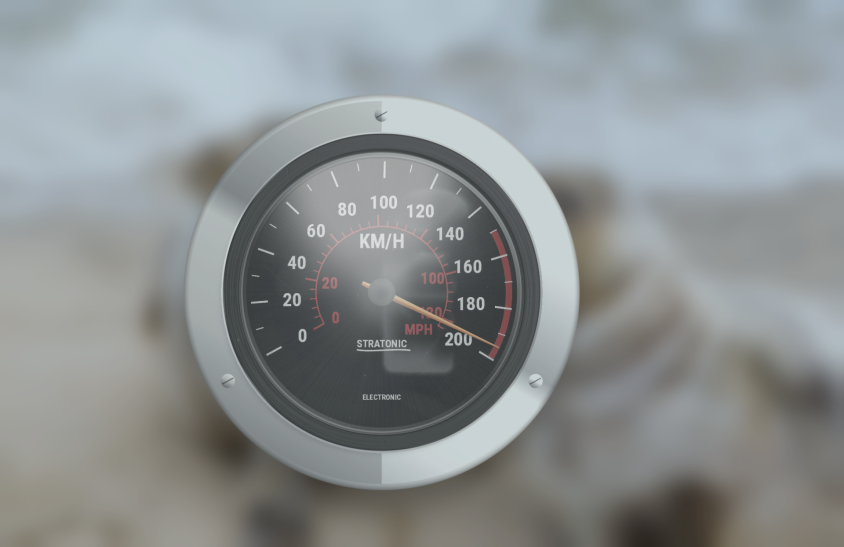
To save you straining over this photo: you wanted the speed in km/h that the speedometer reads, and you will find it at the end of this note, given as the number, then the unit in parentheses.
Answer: 195 (km/h)
